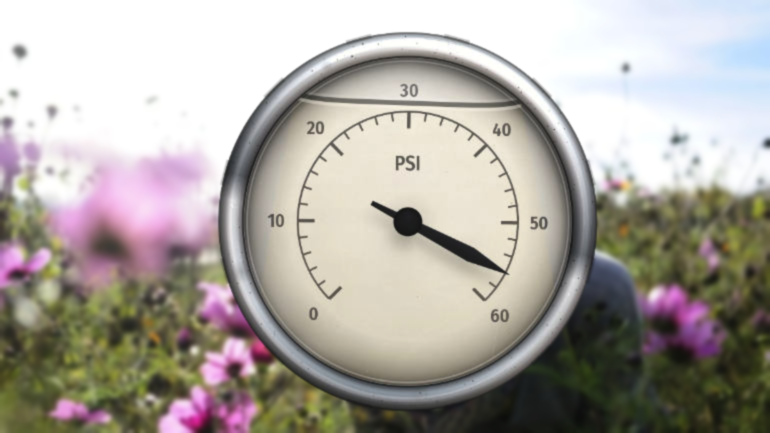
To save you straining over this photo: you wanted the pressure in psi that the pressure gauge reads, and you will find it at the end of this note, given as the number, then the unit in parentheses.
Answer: 56 (psi)
